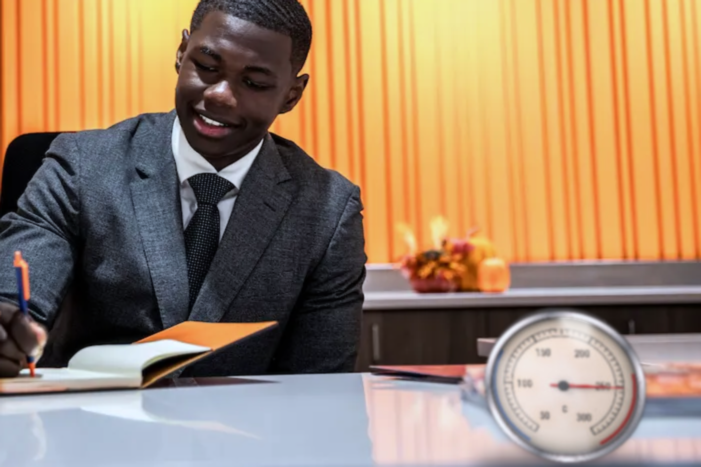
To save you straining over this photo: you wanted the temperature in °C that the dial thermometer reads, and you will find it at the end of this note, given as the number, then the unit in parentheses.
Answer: 250 (°C)
